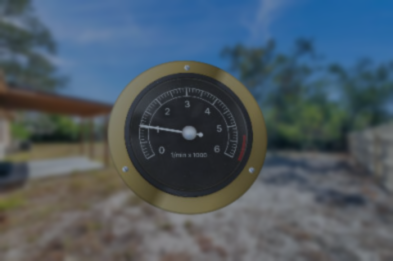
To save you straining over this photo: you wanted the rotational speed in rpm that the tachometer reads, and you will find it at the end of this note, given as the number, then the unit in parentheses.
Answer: 1000 (rpm)
